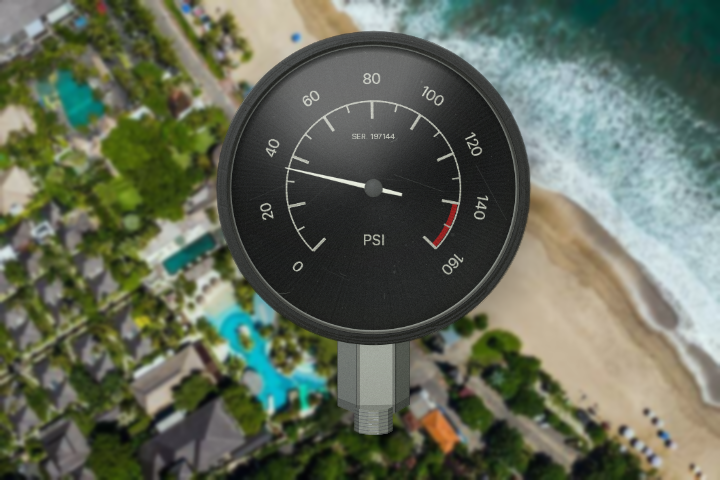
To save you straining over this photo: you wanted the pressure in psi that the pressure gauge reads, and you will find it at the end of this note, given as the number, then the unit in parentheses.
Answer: 35 (psi)
